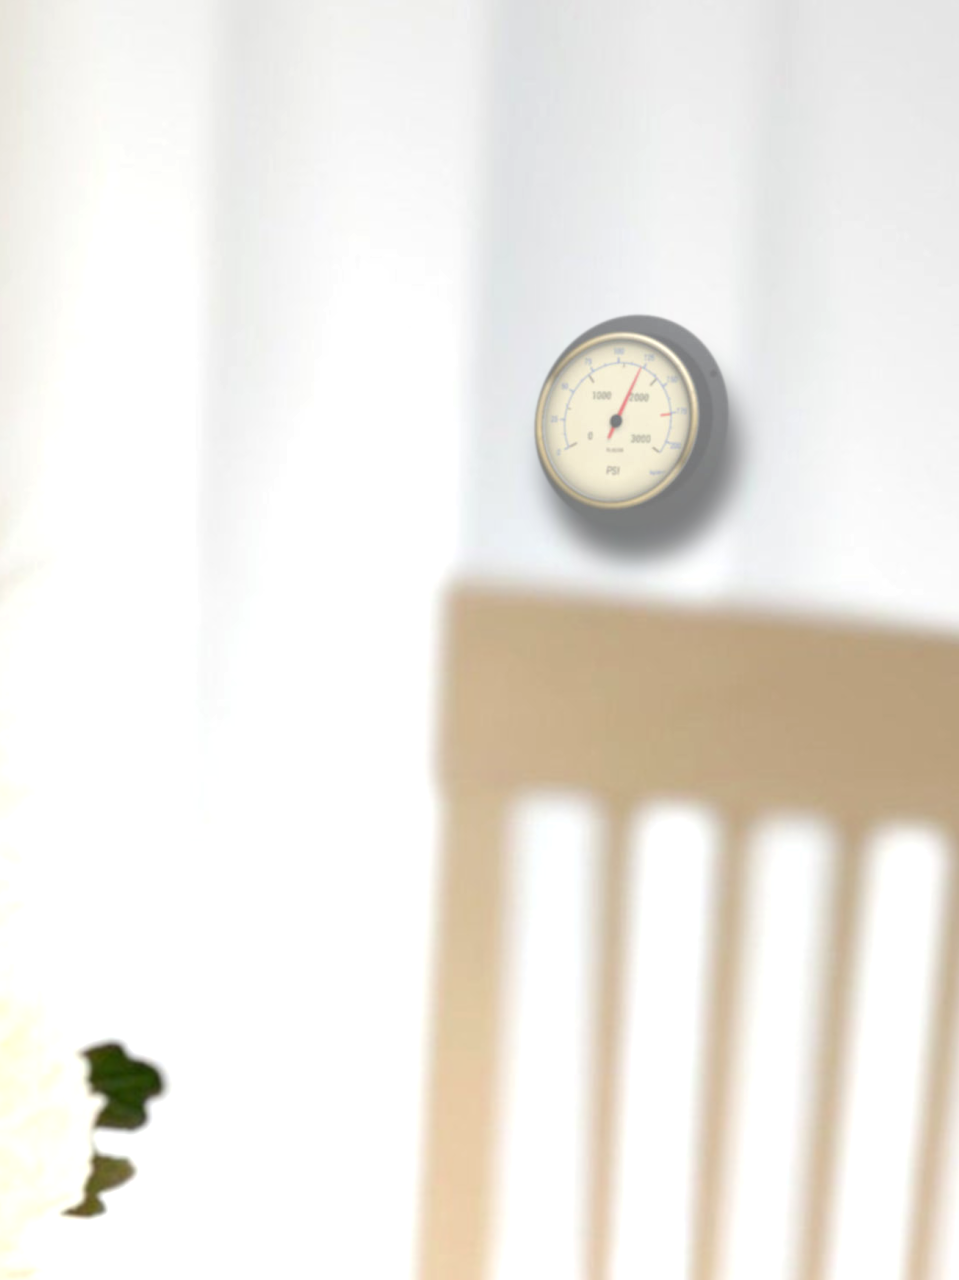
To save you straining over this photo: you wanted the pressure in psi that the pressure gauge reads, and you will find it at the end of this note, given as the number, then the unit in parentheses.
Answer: 1750 (psi)
